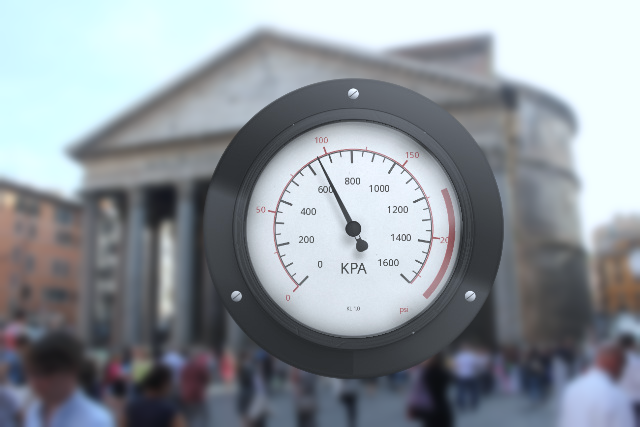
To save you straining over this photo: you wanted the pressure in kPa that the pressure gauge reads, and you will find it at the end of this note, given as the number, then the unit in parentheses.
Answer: 650 (kPa)
